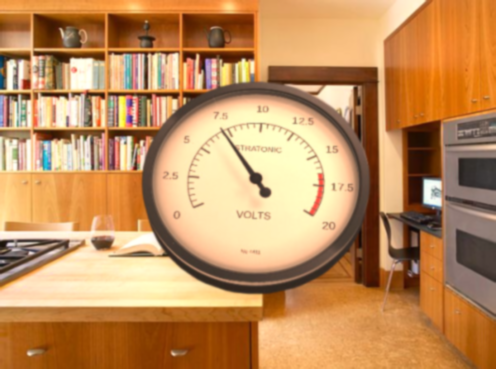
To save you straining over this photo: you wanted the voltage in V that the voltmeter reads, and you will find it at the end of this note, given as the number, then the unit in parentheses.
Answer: 7 (V)
